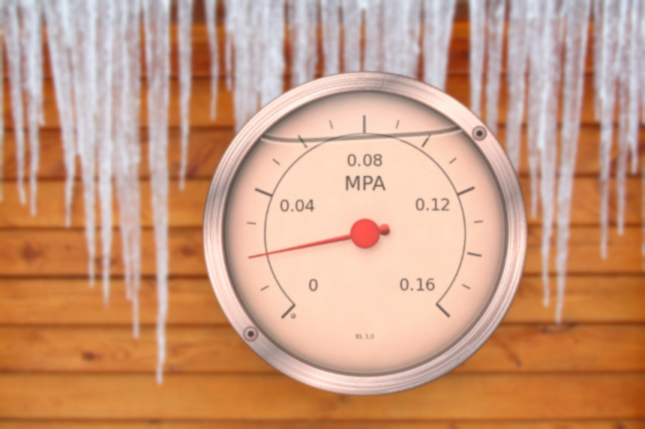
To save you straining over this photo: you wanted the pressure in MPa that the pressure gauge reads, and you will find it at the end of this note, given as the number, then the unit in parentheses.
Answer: 0.02 (MPa)
